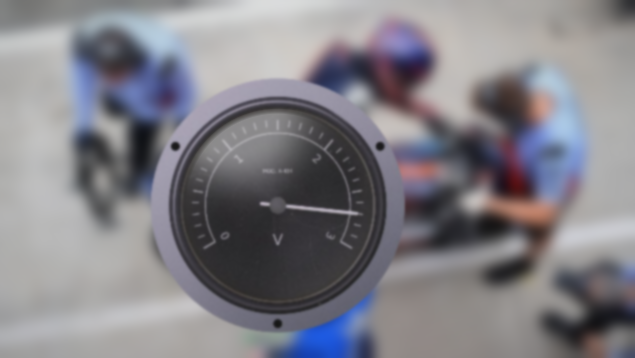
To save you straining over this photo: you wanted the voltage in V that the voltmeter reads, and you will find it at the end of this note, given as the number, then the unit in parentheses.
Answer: 2.7 (V)
